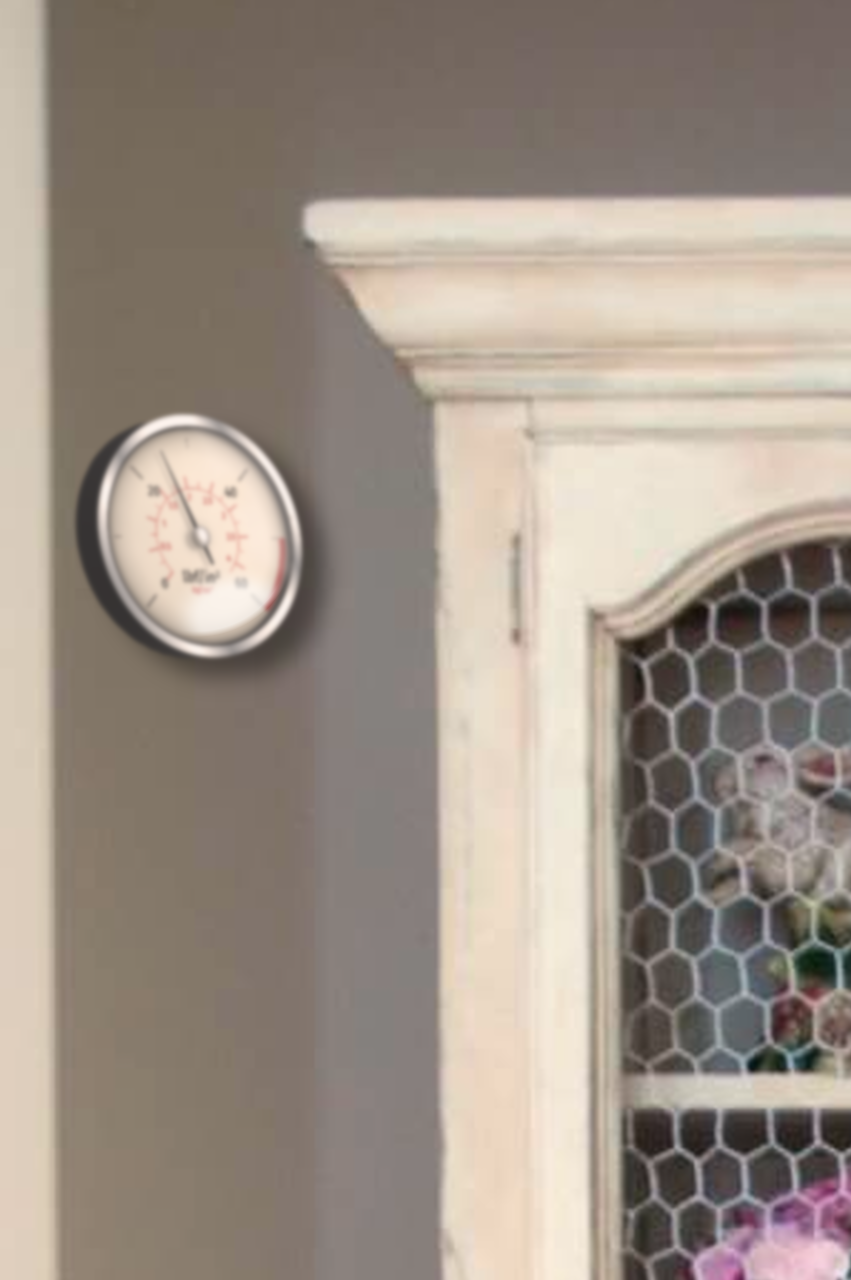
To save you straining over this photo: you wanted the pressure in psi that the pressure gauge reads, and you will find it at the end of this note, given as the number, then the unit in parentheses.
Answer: 25 (psi)
